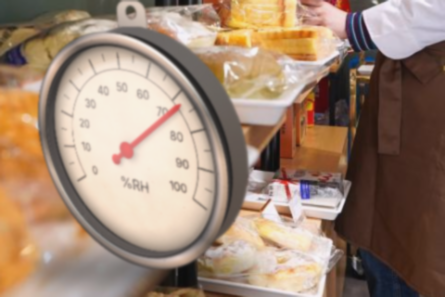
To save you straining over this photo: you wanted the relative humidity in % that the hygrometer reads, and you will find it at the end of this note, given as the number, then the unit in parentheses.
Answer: 72.5 (%)
